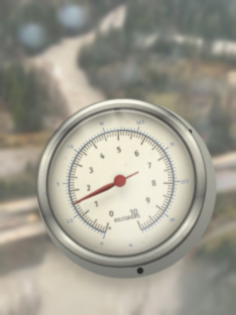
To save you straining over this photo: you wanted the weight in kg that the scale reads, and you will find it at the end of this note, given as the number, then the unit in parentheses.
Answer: 1.5 (kg)
